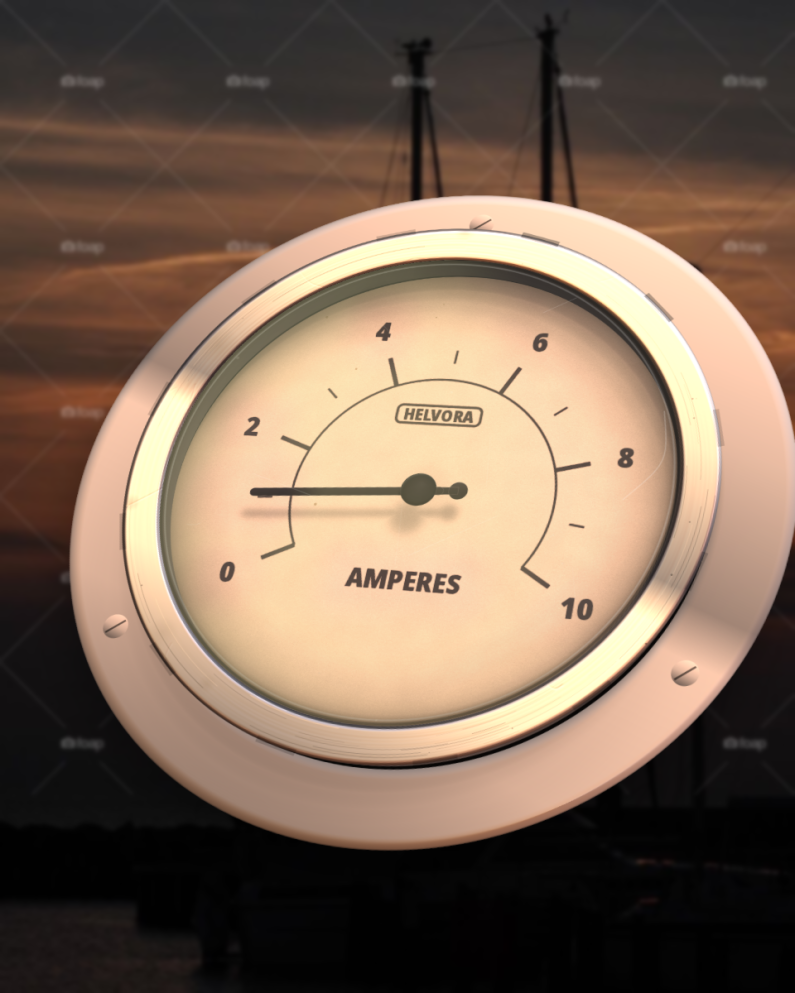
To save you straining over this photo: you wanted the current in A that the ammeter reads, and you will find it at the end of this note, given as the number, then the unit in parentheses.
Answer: 1 (A)
